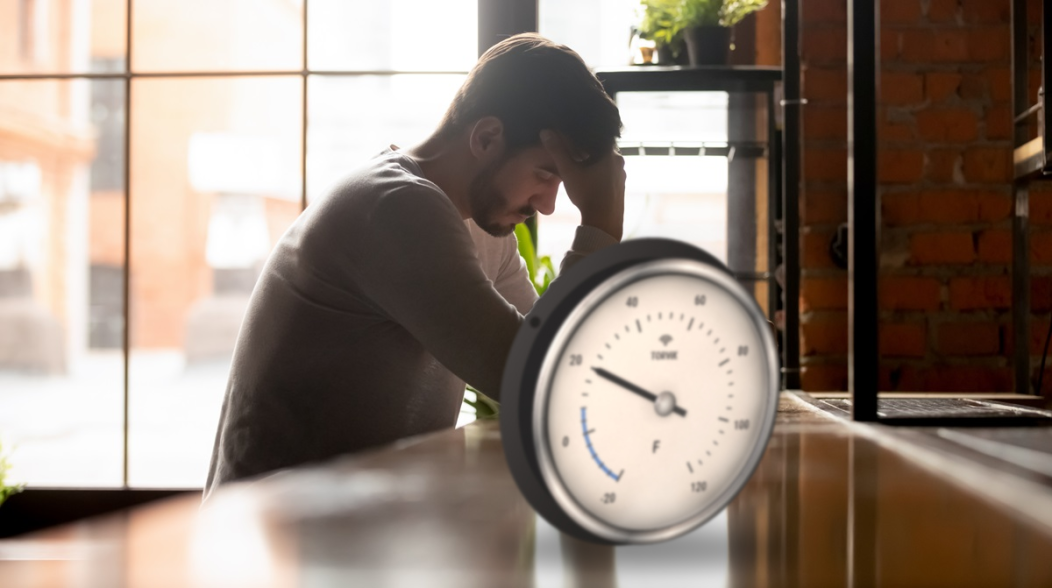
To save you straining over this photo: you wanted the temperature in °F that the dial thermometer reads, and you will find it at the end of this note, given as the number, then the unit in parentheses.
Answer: 20 (°F)
